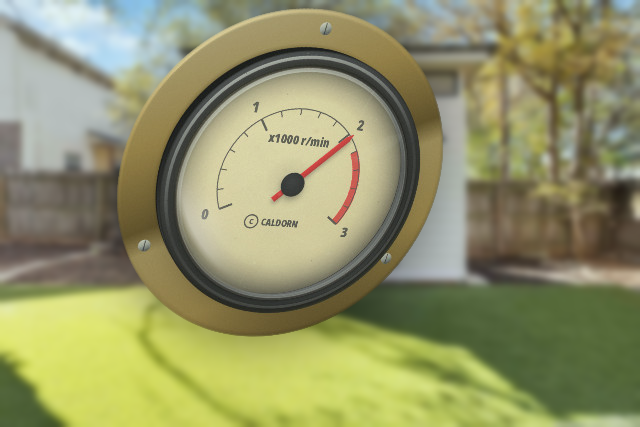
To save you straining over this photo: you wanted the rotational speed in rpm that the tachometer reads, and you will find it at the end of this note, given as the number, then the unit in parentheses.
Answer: 2000 (rpm)
